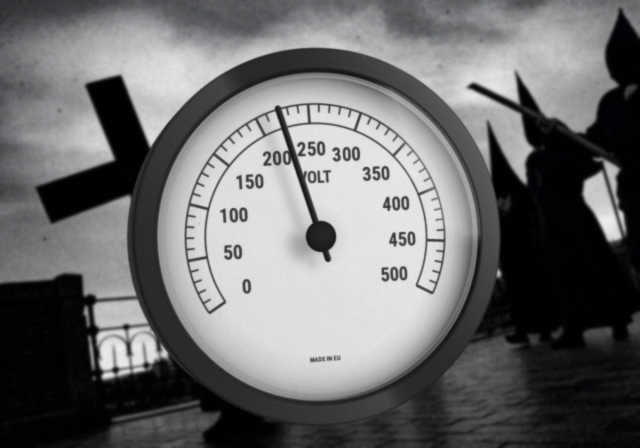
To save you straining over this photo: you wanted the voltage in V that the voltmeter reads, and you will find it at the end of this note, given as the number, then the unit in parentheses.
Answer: 220 (V)
